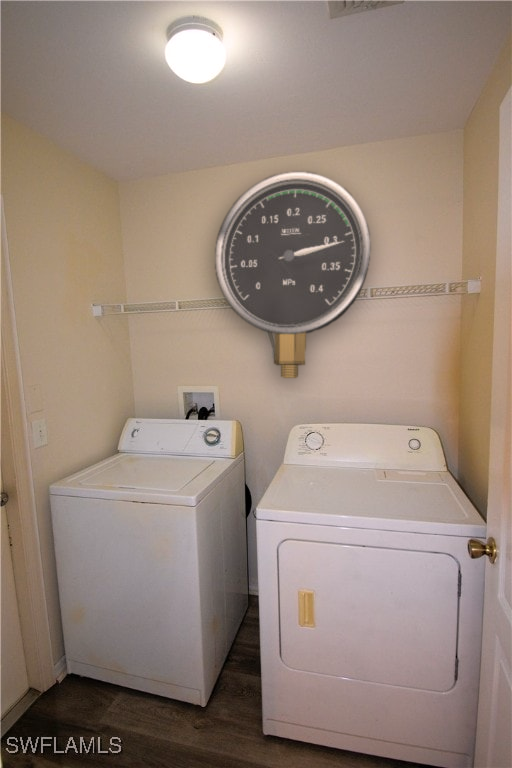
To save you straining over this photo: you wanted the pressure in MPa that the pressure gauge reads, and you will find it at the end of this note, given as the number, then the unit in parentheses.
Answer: 0.31 (MPa)
